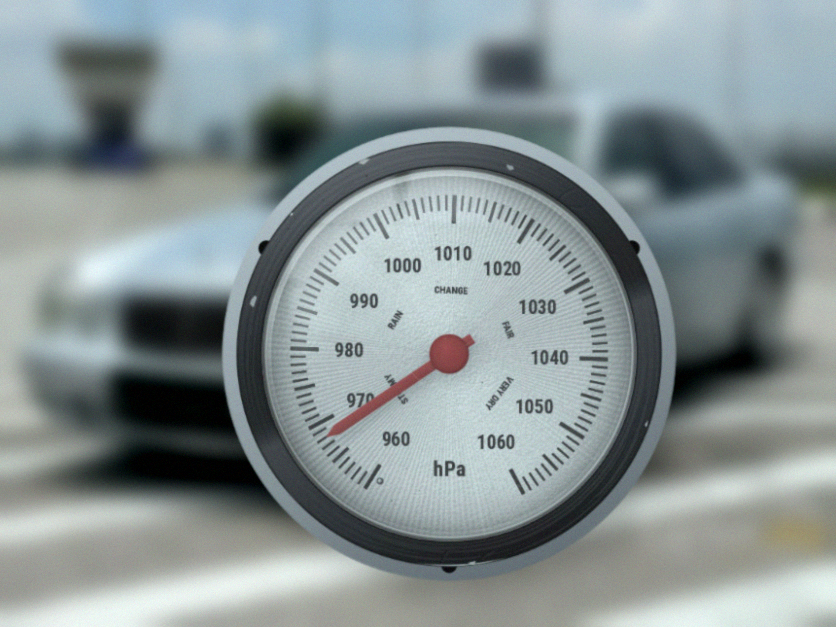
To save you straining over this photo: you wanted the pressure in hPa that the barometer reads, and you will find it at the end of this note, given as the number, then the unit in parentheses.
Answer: 968 (hPa)
